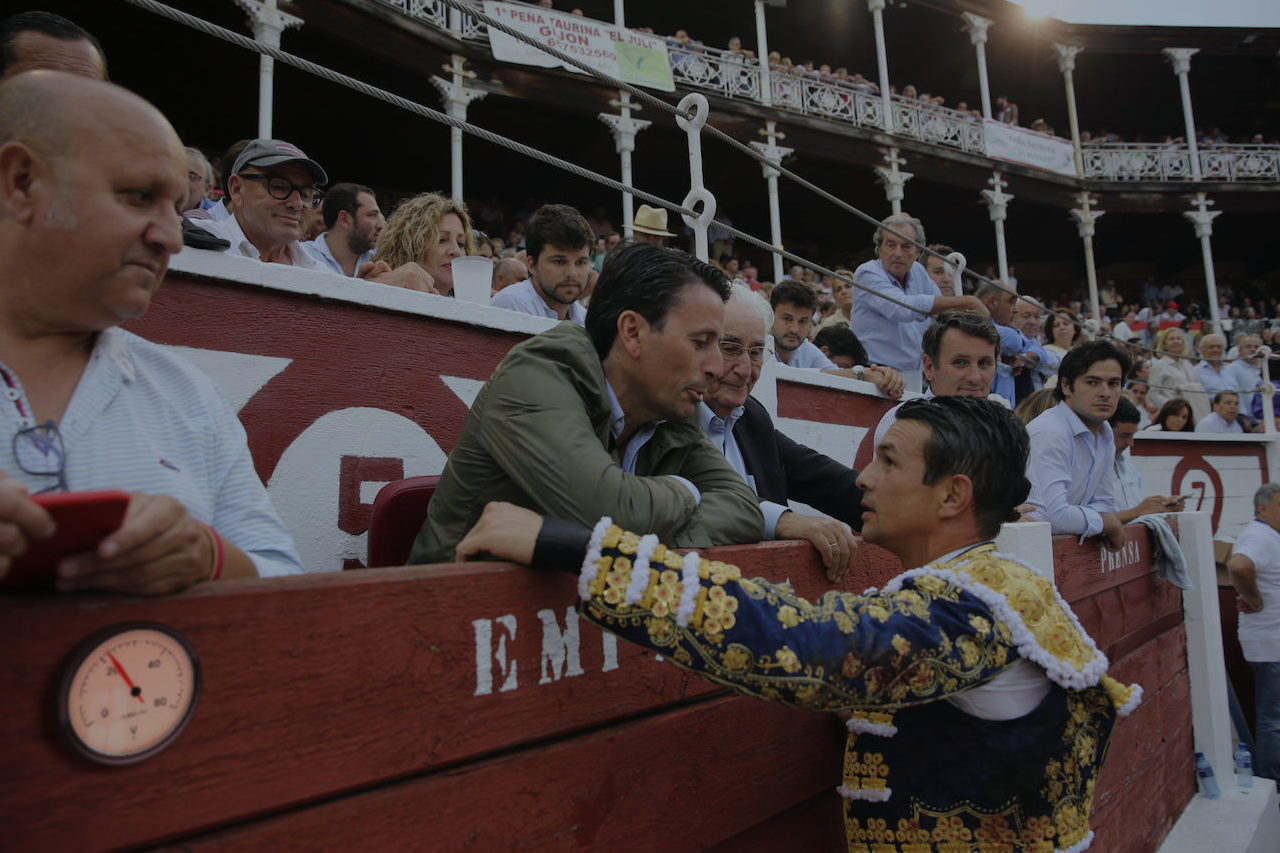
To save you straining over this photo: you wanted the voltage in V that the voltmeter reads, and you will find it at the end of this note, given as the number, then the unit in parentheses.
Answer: 22 (V)
